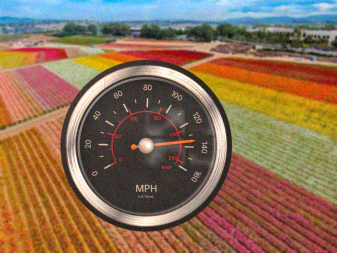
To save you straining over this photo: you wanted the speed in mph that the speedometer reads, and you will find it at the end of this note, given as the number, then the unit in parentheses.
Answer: 135 (mph)
